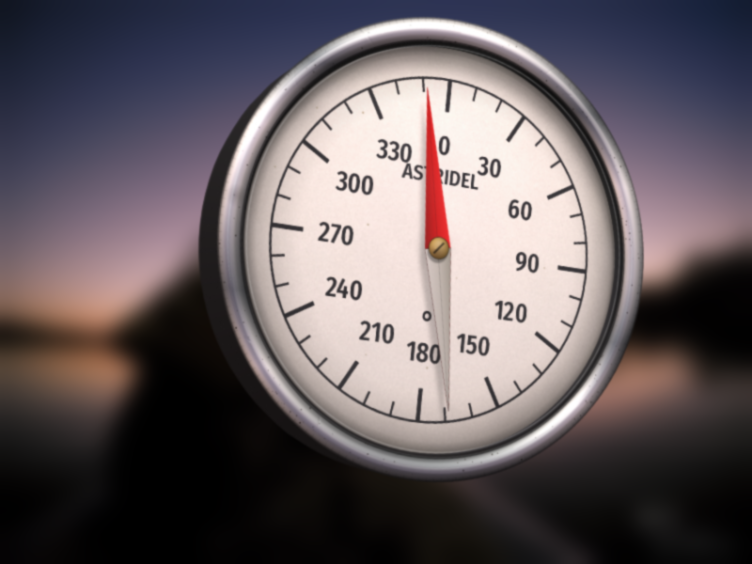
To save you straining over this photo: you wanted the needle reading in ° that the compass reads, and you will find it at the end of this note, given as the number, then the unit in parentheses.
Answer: 350 (°)
